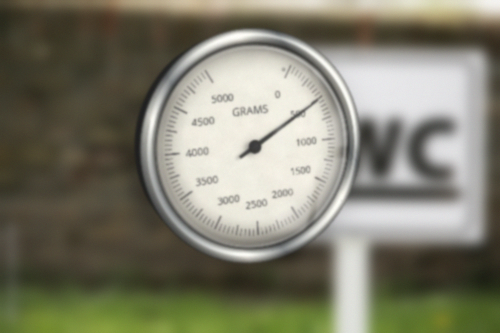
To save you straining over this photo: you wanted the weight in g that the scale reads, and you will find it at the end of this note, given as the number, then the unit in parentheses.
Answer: 500 (g)
